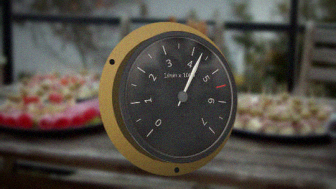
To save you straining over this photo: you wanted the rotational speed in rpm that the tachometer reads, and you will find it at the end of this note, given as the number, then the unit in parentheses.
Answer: 4250 (rpm)
